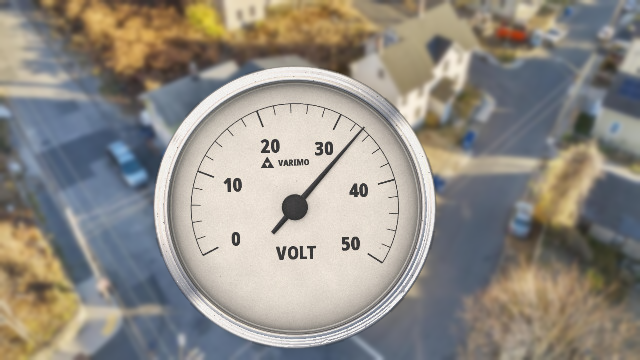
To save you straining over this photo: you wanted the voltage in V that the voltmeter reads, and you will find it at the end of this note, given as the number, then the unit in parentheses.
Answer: 33 (V)
